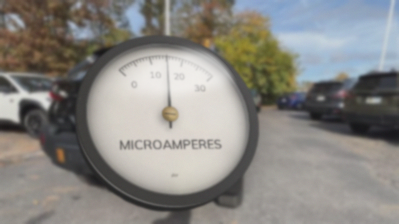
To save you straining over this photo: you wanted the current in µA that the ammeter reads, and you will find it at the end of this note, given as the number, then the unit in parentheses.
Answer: 15 (µA)
